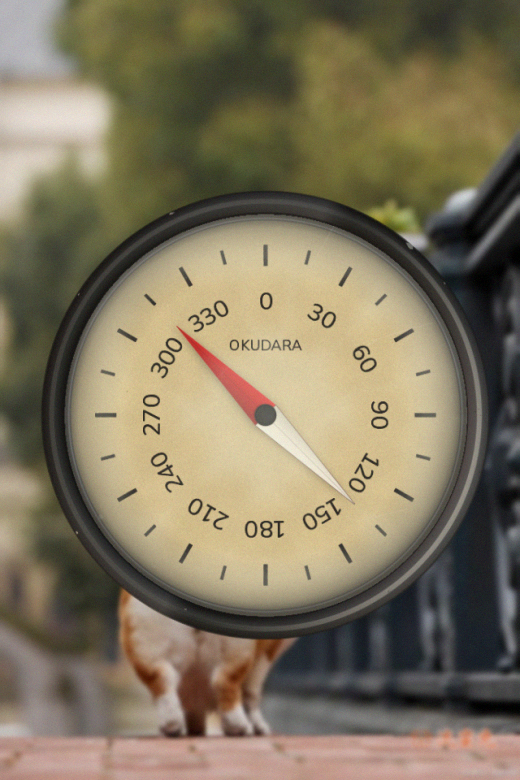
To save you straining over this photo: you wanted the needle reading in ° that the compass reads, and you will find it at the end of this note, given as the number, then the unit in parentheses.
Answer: 315 (°)
